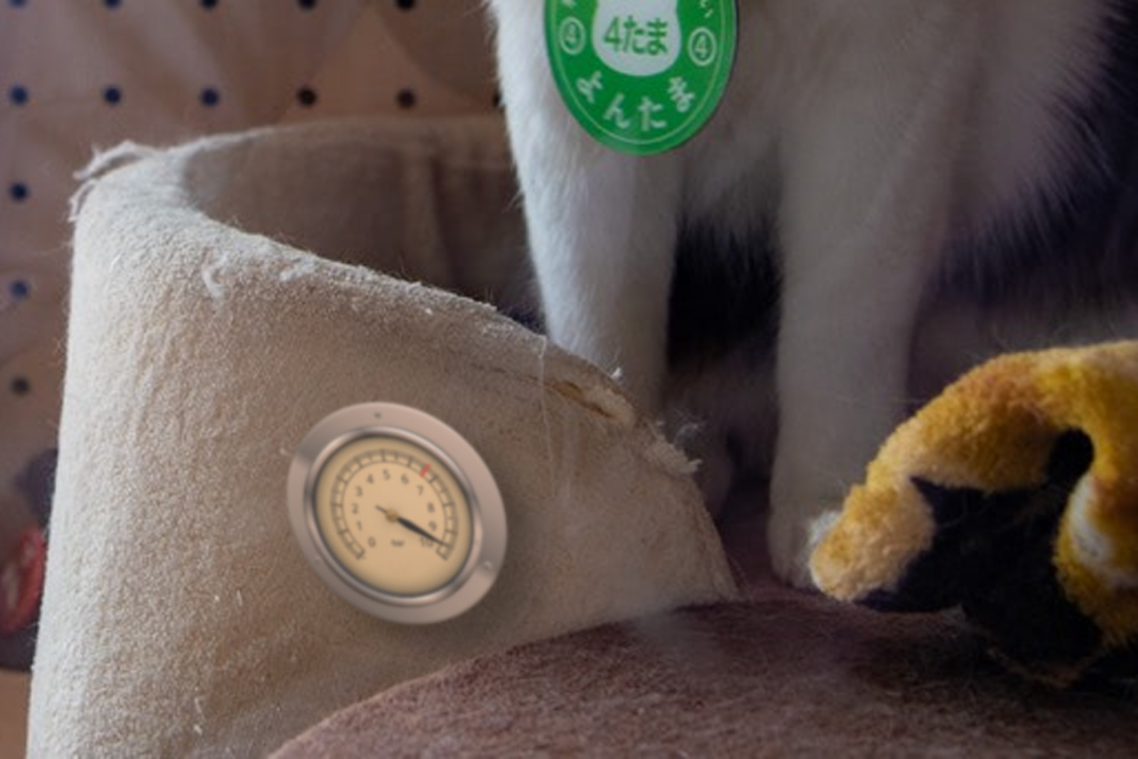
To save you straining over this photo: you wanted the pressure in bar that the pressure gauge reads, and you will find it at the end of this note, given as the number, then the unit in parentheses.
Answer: 9.5 (bar)
